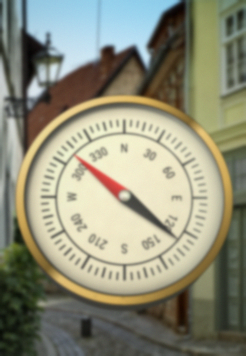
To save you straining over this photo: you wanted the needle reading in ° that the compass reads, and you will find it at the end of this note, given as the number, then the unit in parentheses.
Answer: 310 (°)
